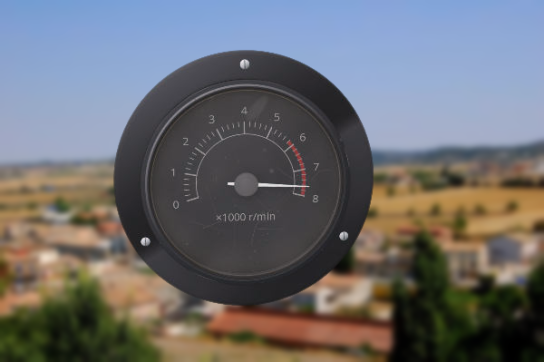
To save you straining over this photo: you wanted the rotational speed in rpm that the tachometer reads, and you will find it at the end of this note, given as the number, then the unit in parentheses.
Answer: 7600 (rpm)
